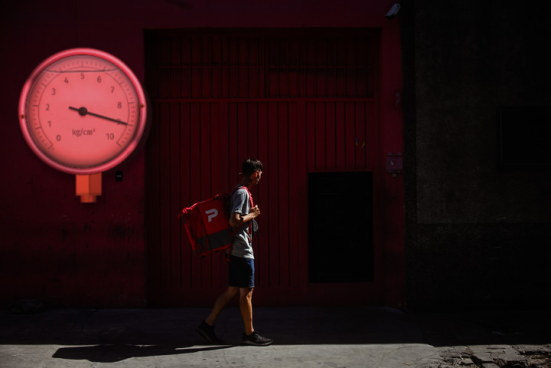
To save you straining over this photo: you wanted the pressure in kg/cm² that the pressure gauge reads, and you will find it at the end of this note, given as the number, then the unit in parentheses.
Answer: 9 (kg/cm²)
